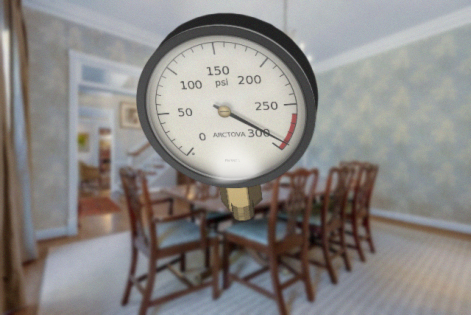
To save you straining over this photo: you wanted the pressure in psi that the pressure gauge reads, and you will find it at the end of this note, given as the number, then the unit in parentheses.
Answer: 290 (psi)
